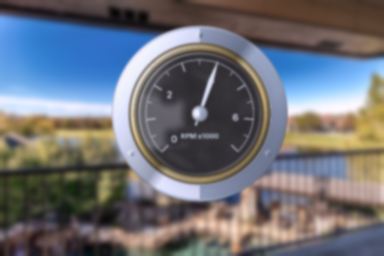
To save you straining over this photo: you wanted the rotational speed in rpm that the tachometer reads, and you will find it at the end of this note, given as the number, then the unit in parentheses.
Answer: 4000 (rpm)
